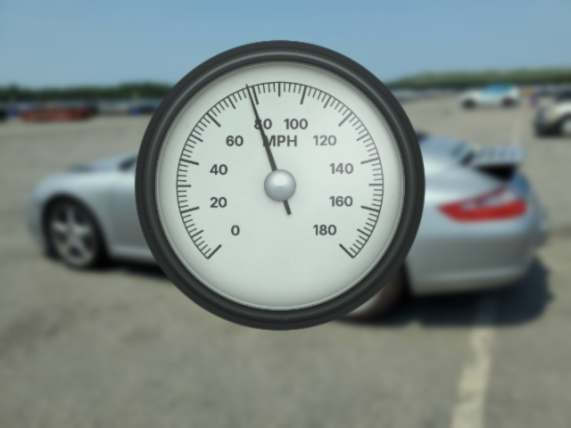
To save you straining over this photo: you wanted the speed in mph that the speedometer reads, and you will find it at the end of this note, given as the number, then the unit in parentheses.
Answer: 78 (mph)
